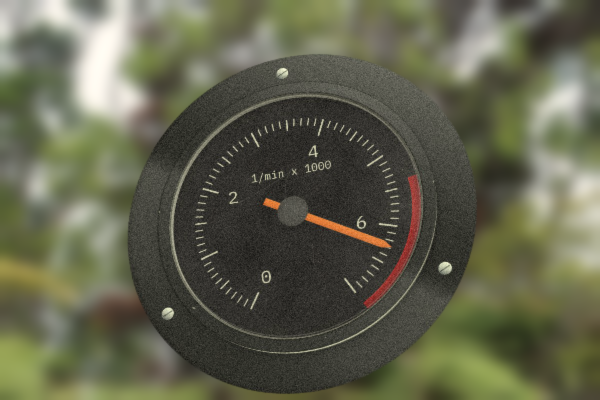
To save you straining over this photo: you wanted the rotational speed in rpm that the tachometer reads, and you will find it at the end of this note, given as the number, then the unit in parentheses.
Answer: 6300 (rpm)
